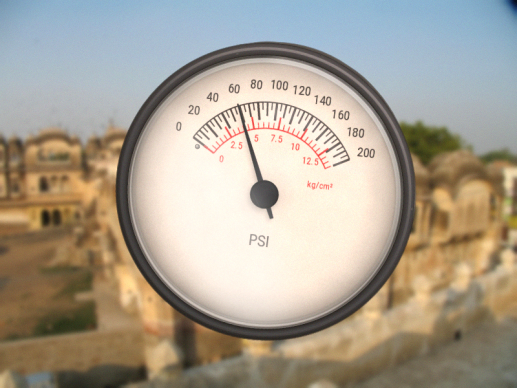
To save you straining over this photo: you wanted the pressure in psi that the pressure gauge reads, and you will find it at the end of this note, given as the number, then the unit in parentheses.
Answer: 60 (psi)
